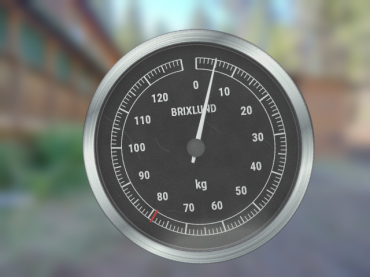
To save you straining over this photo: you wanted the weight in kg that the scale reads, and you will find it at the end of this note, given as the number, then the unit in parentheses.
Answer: 5 (kg)
